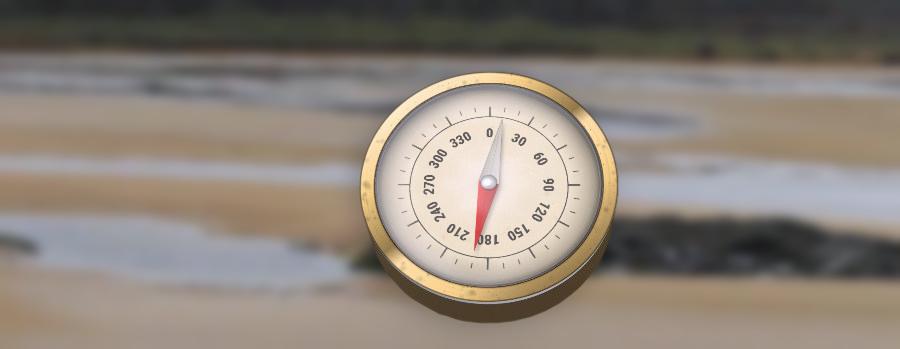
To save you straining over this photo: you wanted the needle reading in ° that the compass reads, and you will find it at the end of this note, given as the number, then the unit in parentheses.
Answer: 190 (°)
